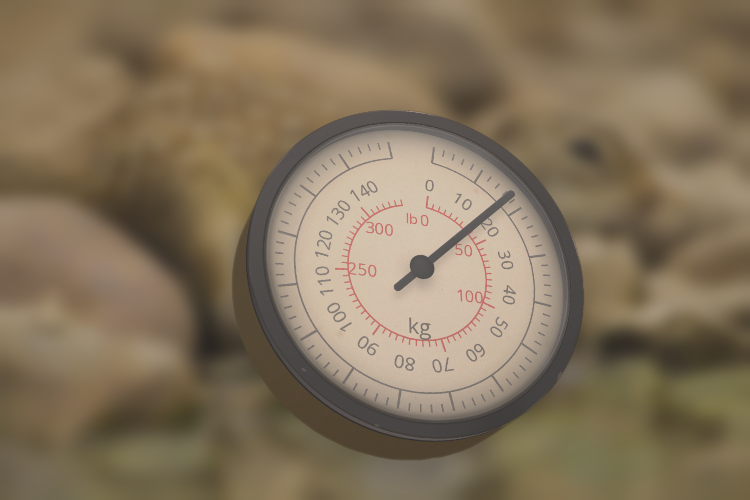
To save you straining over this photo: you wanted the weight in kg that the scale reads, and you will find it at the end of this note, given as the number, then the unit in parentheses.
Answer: 17 (kg)
